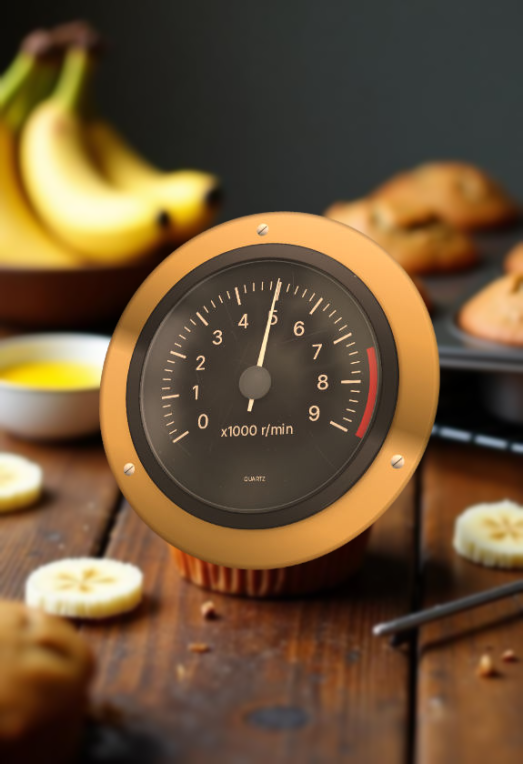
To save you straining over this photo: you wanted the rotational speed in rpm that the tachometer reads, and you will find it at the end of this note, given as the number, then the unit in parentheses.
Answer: 5000 (rpm)
